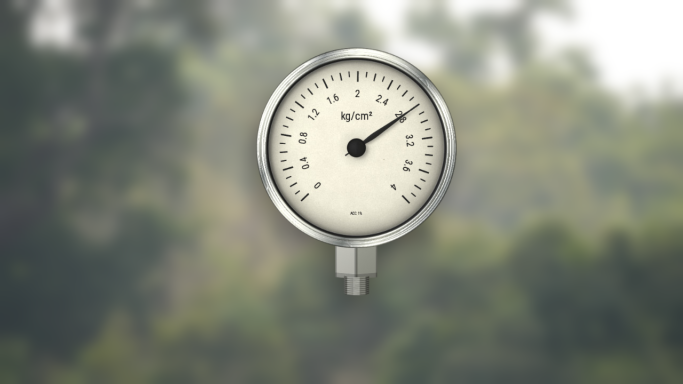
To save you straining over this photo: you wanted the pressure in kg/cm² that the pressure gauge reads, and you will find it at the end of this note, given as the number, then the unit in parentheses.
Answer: 2.8 (kg/cm²)
